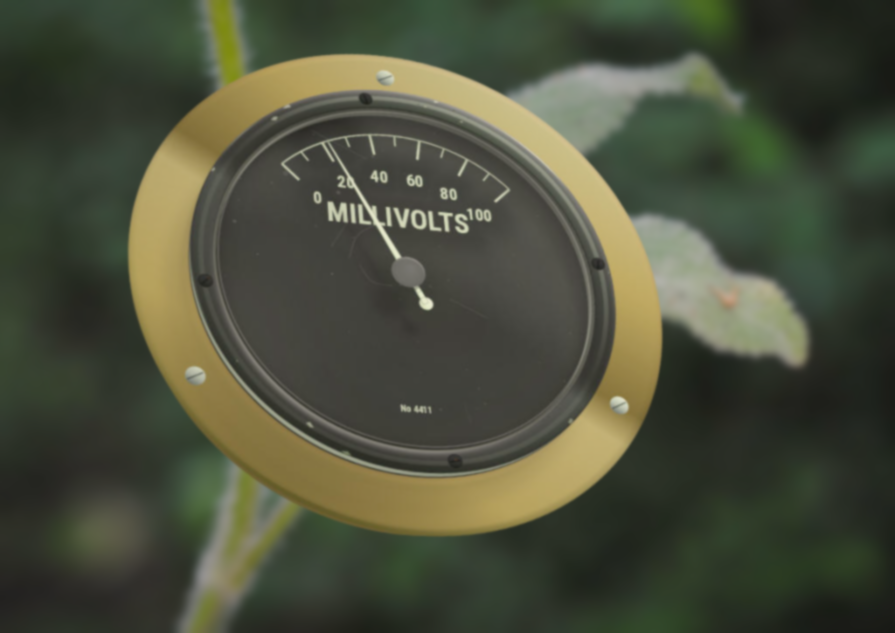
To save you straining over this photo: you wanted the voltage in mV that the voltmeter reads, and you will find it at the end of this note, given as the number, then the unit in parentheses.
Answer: 20 (mV)
